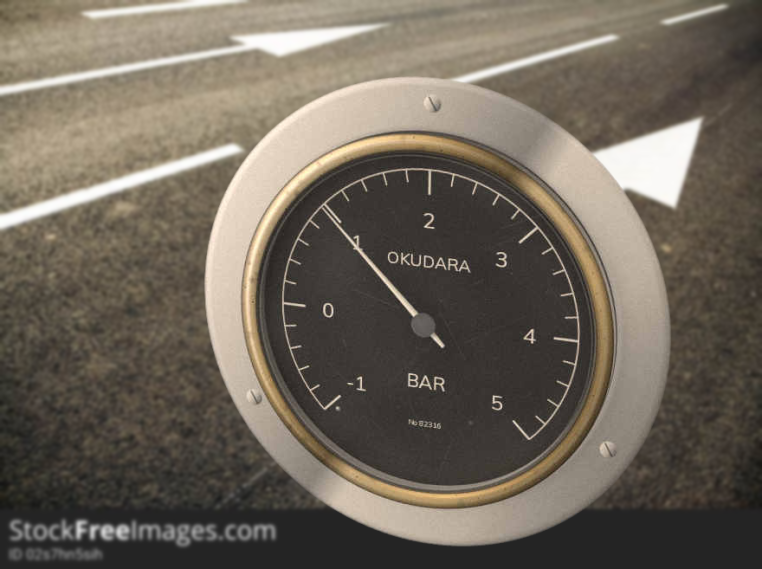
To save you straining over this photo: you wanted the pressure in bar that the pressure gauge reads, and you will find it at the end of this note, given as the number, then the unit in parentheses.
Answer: 1 (bar)
